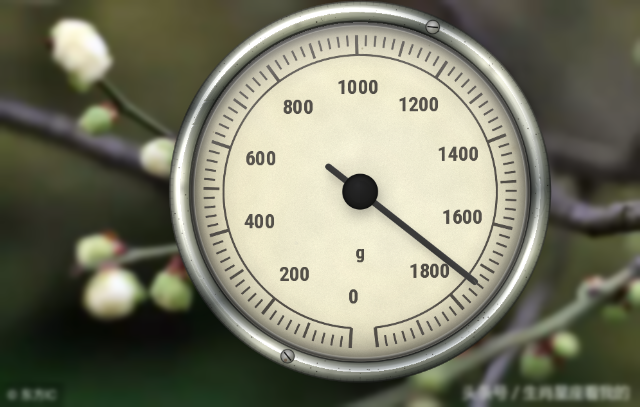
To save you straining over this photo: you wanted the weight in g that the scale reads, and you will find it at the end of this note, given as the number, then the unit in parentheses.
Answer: 1740 (g)
